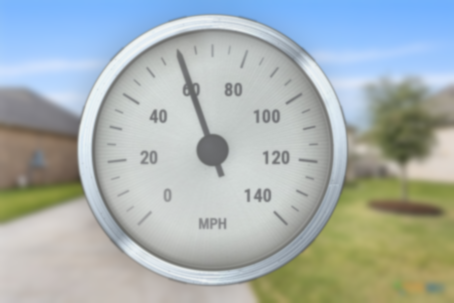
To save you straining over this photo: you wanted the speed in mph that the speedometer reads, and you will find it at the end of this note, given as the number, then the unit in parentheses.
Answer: 60 (mph)
